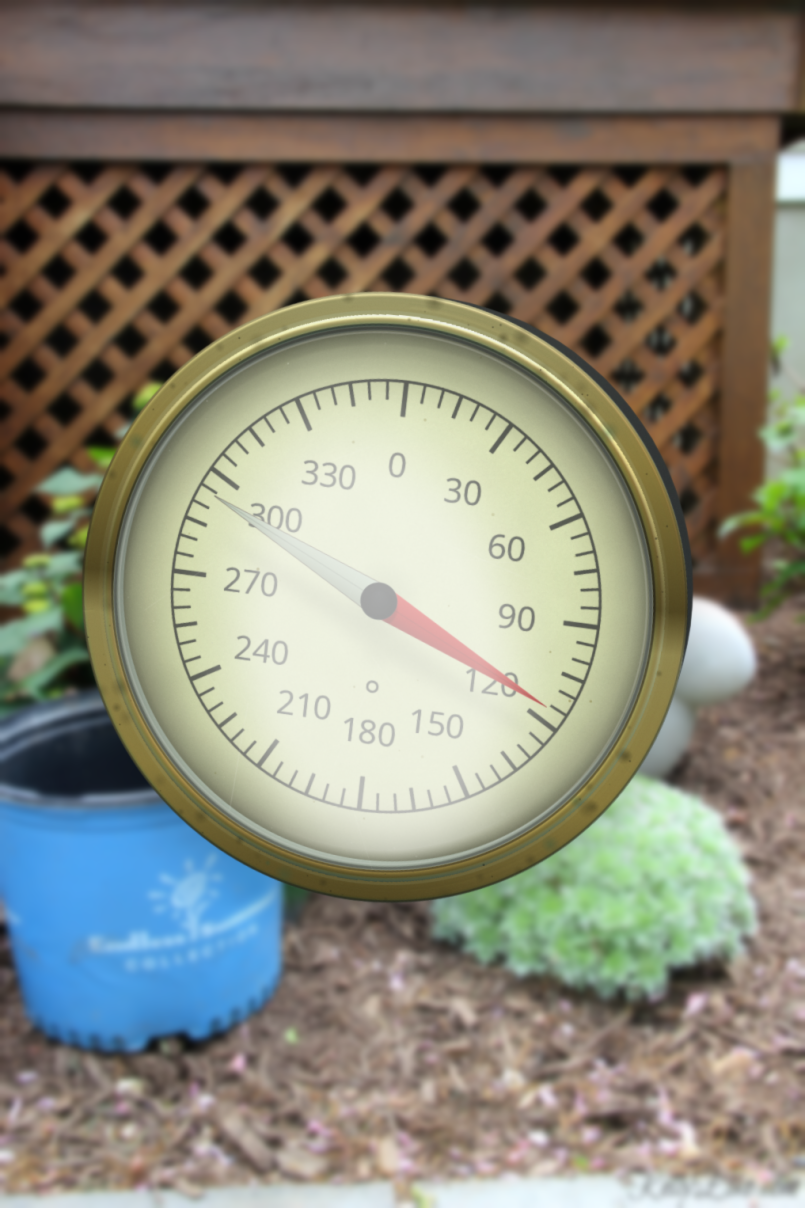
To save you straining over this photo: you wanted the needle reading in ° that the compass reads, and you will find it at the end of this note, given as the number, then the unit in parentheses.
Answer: 115 (°)
